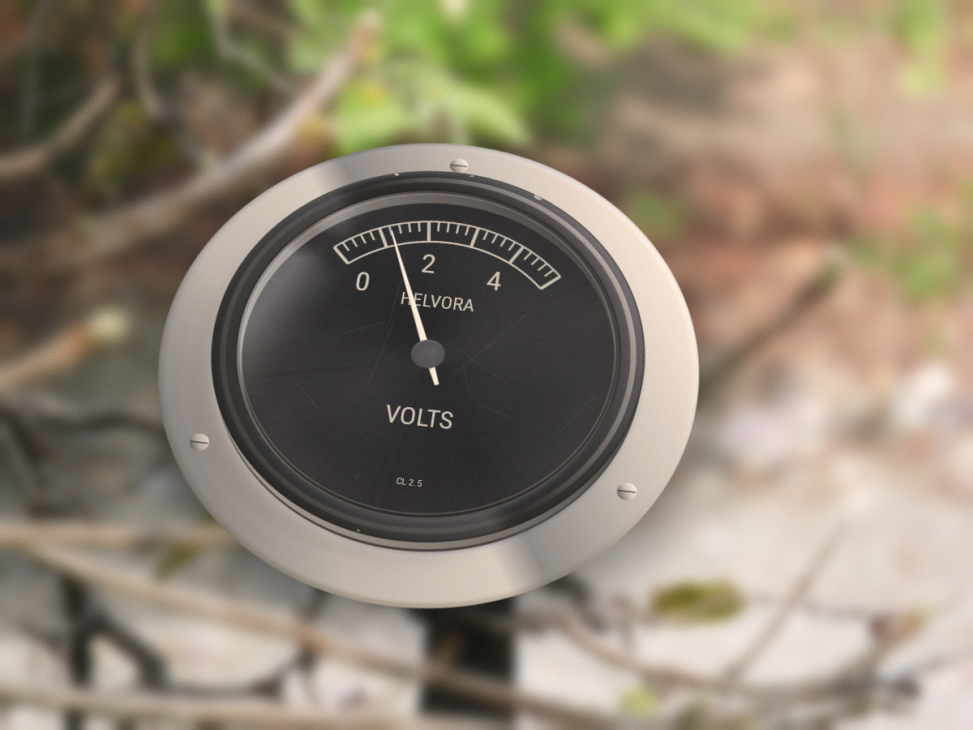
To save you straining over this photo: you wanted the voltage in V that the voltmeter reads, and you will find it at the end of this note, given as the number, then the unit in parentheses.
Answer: 1.2 (V)
